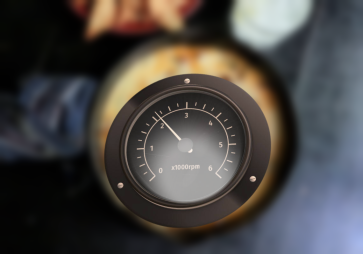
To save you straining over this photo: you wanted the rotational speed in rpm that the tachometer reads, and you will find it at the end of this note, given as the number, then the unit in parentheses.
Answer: 2125 (rpm)
